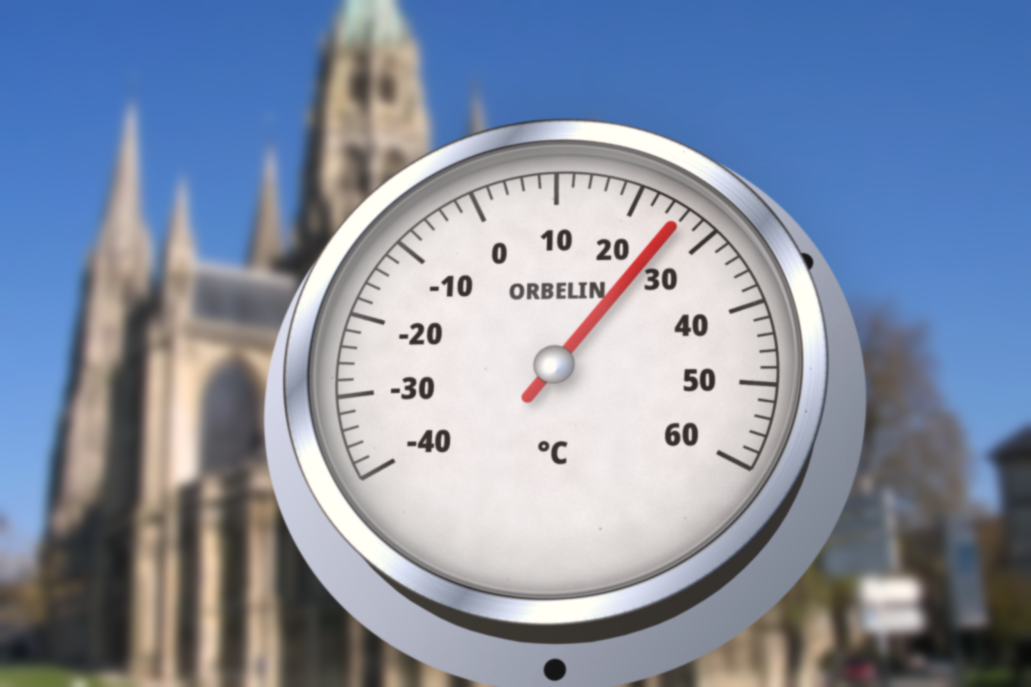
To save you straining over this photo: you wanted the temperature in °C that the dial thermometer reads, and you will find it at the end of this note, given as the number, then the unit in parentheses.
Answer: 26 (°C)
